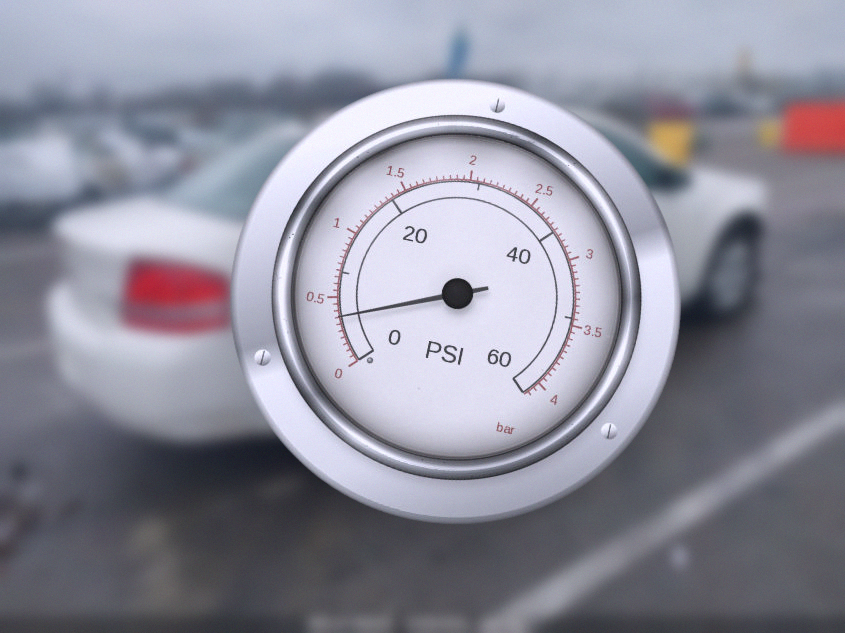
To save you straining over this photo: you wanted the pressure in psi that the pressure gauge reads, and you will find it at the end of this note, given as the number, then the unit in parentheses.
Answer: 5 (psi)
